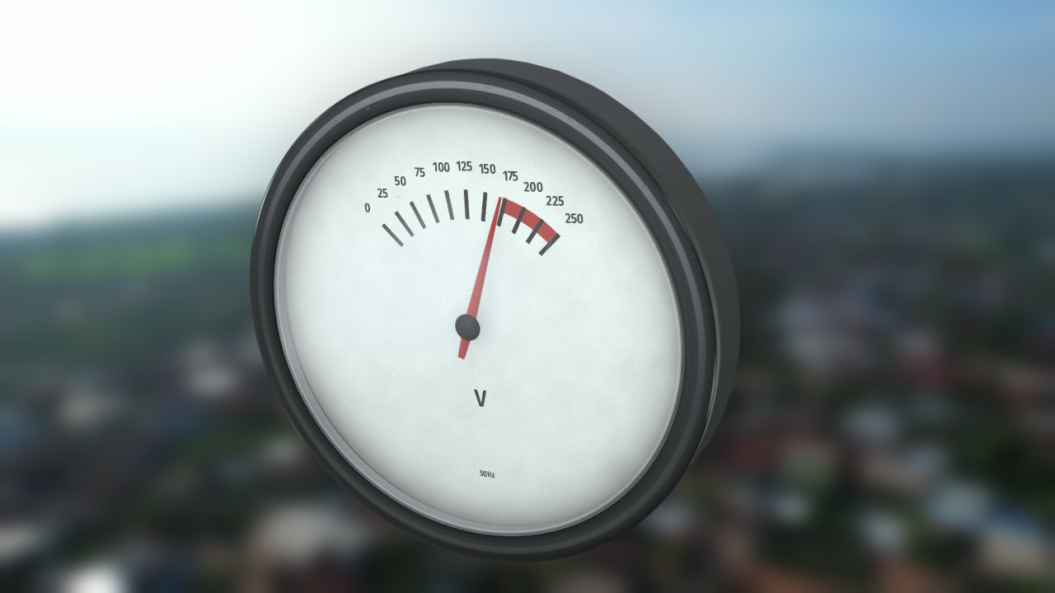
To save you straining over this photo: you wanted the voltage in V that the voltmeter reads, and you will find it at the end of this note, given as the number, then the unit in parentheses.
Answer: 175 (V)
